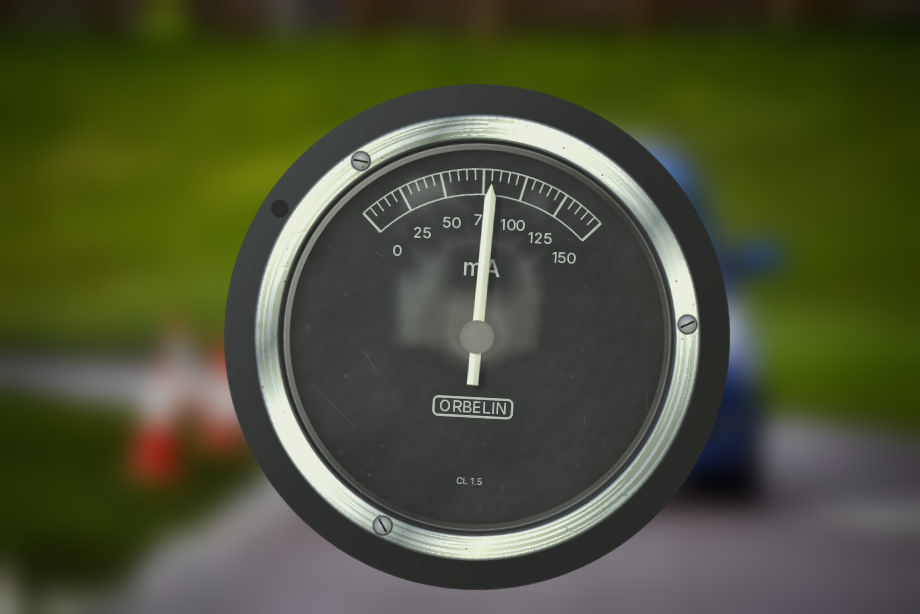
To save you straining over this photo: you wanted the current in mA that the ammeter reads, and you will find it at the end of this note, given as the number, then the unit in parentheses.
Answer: 80 (mA)
